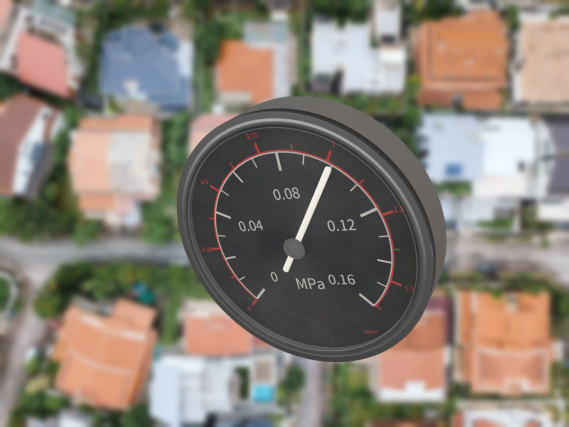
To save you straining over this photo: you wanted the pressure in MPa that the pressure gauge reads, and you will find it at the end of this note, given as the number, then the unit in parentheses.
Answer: 0.1 (MPa)
